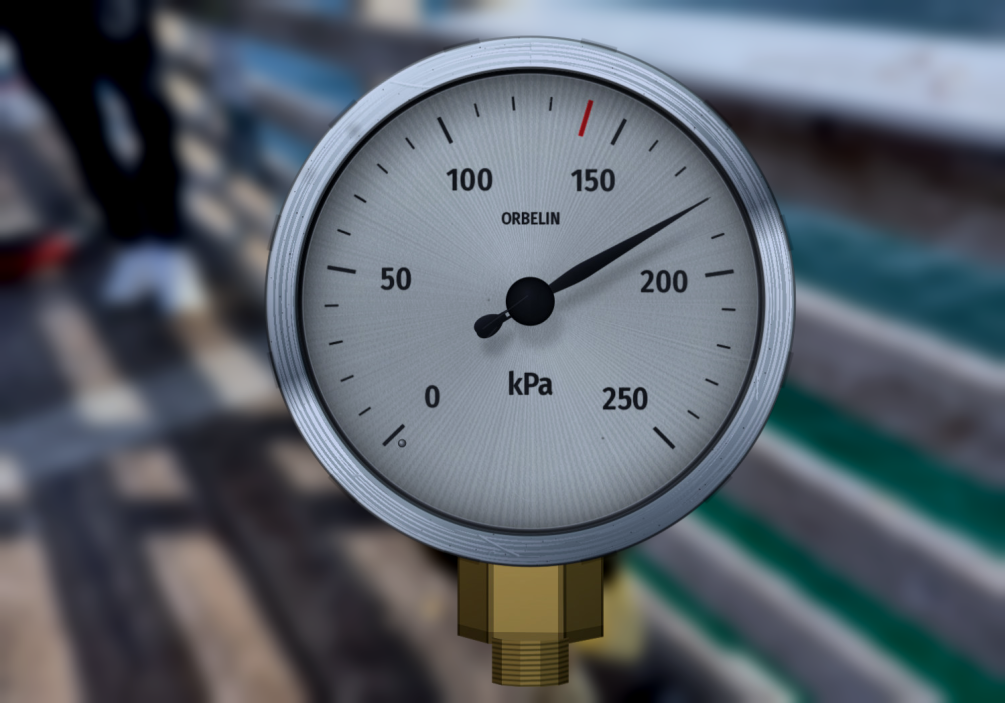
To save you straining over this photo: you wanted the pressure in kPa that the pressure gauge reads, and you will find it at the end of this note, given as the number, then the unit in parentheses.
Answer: 180 (kPa)
